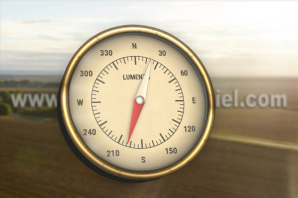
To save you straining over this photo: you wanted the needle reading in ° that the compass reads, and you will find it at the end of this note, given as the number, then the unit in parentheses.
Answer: 200 (°)
